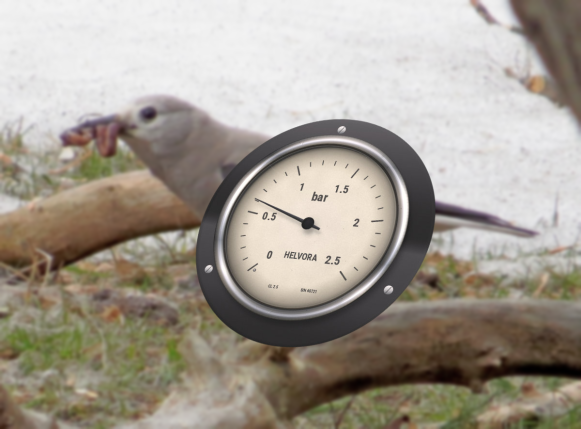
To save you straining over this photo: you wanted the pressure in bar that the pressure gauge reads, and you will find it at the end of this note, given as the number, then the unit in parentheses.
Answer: 0.6 (bar)
